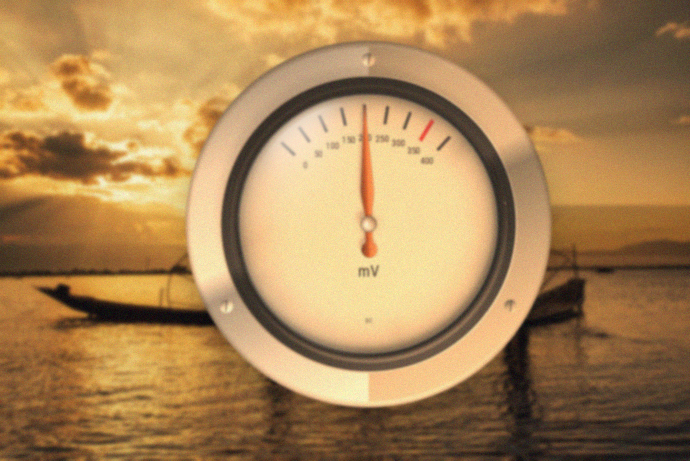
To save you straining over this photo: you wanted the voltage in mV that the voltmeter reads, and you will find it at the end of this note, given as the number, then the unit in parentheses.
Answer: 200 (mV)
